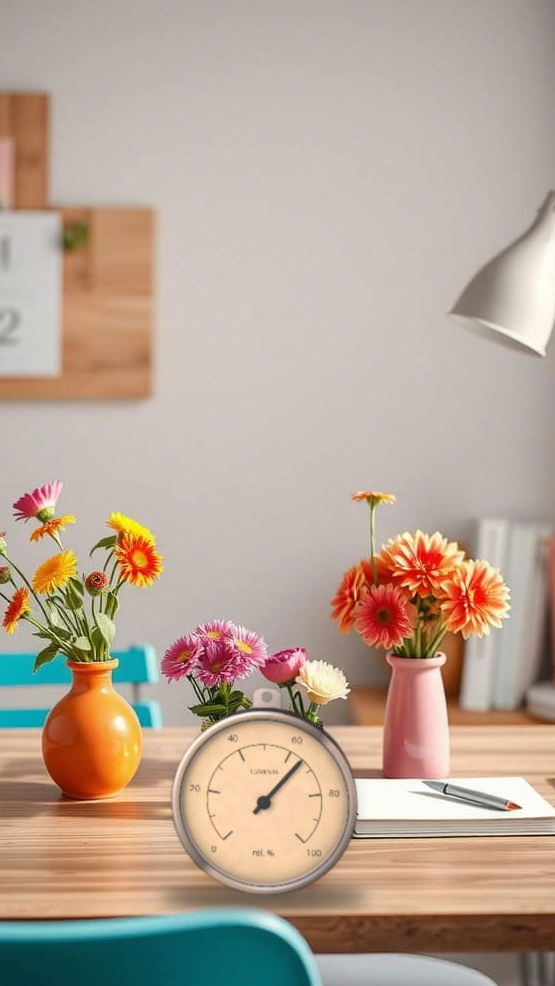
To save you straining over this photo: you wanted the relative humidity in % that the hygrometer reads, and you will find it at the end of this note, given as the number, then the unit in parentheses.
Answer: 65 (%)
